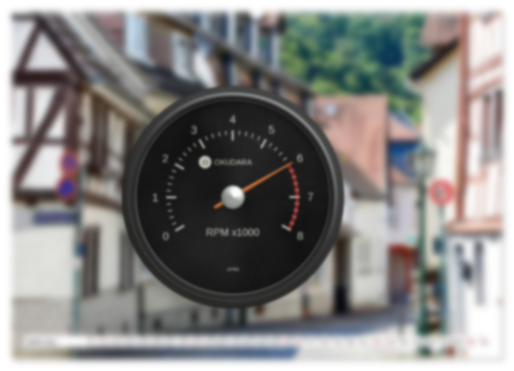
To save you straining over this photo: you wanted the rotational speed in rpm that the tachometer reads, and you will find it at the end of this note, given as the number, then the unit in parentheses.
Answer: 6000 (rpm)
